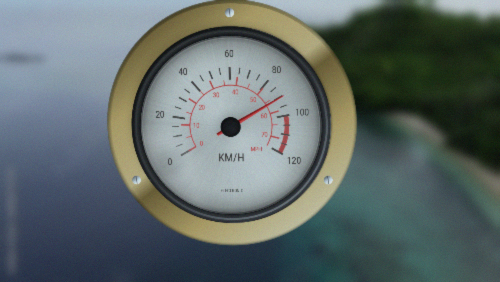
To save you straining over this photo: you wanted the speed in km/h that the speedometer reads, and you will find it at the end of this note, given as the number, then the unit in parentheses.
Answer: 90 (km/h)
